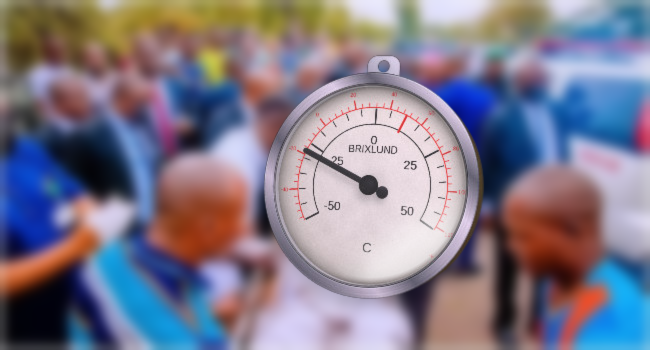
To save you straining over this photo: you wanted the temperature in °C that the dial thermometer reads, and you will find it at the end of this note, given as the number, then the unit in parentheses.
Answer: -27.5 (°C)
